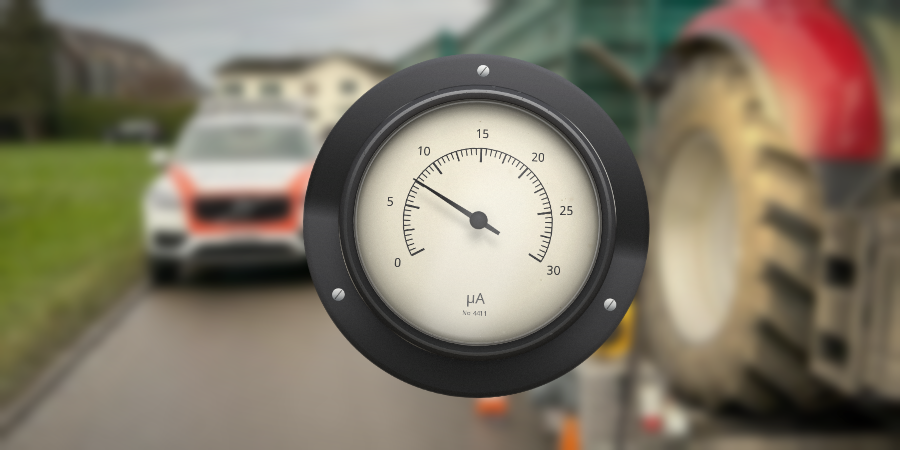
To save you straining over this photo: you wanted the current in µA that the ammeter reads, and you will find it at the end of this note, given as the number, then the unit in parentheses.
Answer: 7.5 (µA)
